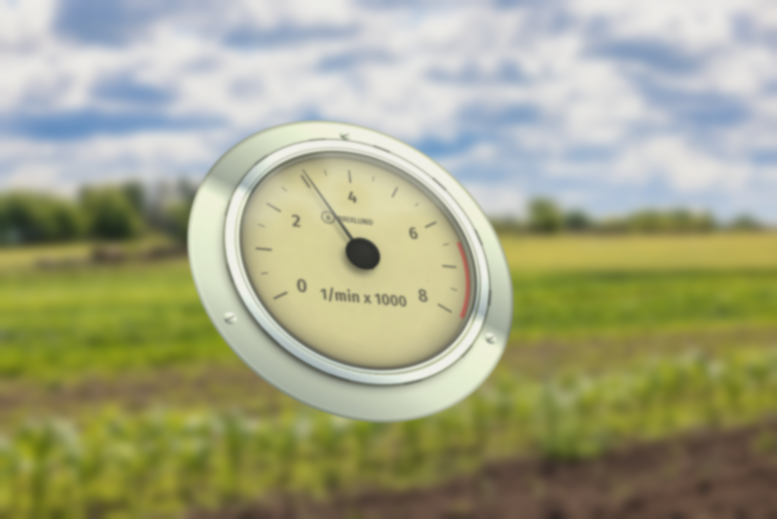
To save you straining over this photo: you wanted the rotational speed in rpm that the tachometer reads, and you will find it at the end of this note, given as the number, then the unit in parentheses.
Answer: 3000 (rpm)
